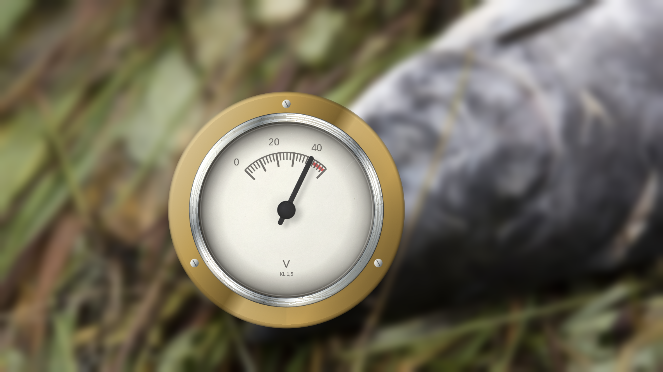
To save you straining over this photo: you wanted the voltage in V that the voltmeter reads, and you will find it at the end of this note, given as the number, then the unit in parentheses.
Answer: 40 (V)
